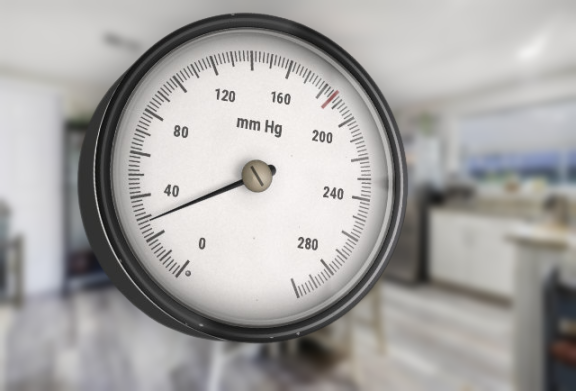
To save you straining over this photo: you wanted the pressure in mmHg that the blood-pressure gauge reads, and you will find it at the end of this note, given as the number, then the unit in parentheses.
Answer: 28 (mmHg)
